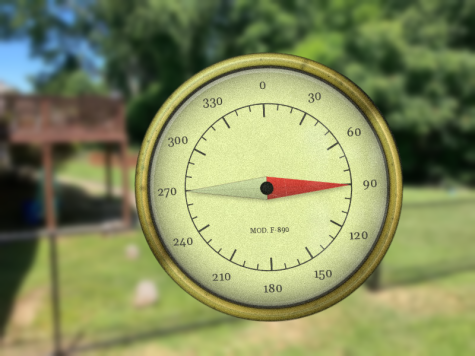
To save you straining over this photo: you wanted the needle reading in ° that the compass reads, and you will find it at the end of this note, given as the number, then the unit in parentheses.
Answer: 90 (°)
